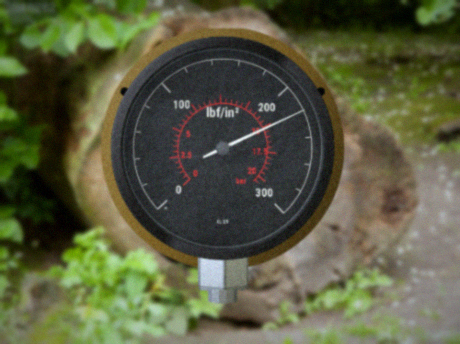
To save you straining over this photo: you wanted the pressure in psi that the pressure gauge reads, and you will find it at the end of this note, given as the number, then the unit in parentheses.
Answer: 220 (psi)
